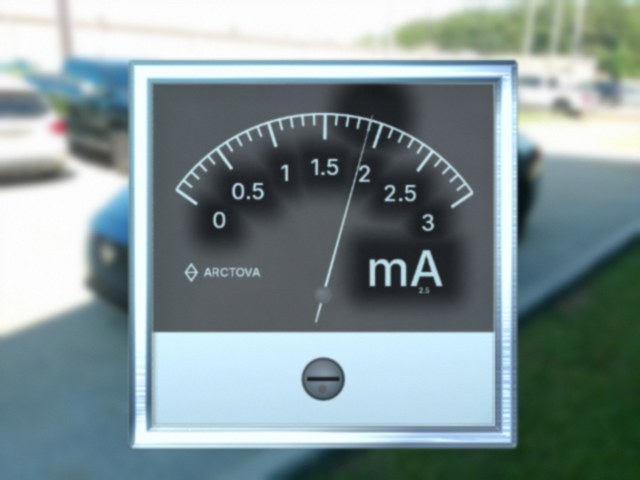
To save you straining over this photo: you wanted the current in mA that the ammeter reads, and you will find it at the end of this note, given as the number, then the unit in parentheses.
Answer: 1.9 (mA)
